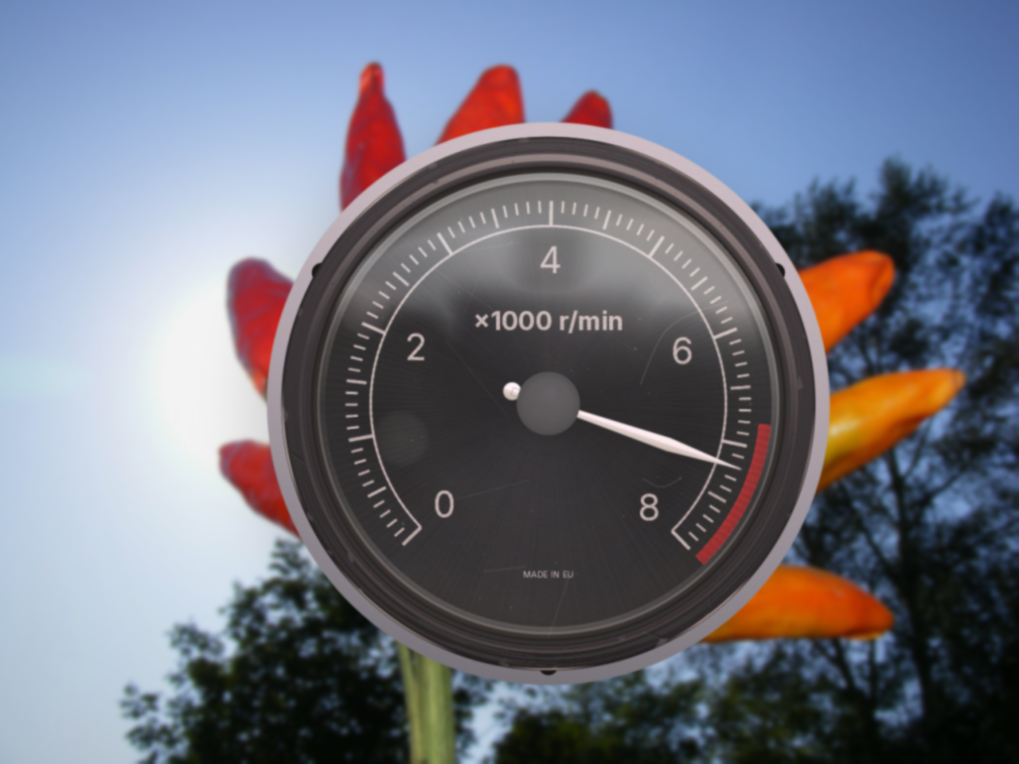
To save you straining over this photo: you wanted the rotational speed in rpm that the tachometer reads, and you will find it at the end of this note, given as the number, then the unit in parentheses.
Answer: 7200 (rpm)
